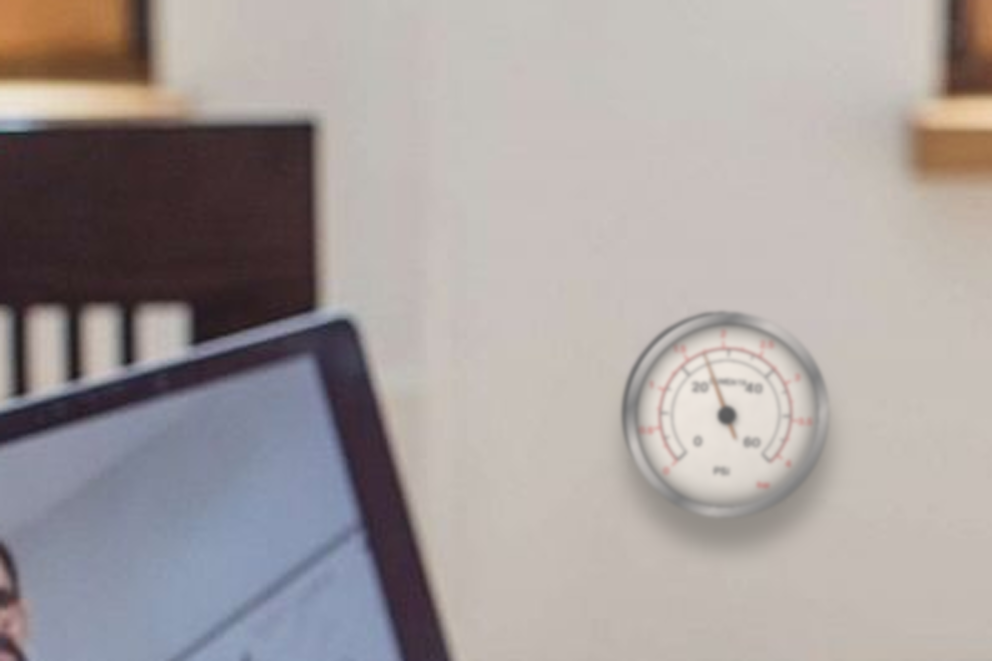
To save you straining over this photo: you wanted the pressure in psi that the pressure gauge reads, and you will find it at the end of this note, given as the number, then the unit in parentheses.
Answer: 25 (psi)
